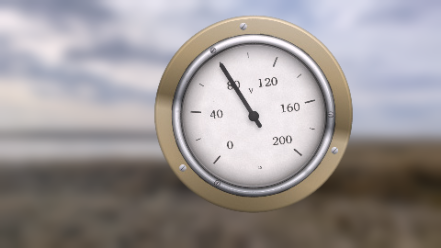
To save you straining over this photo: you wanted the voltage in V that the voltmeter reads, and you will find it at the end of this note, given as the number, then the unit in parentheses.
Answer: 80 (V)
